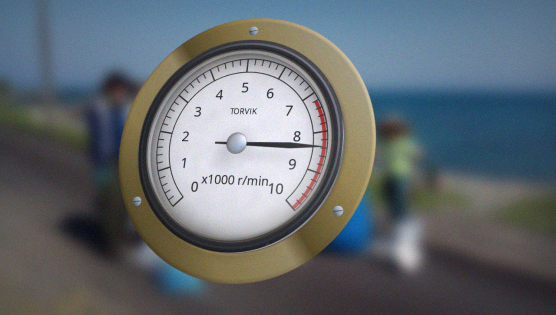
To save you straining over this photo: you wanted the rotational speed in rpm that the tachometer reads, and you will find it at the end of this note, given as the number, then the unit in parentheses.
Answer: 8400 (rpm)
